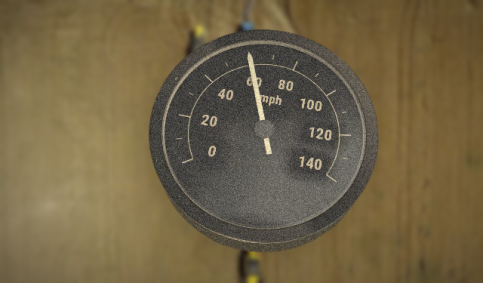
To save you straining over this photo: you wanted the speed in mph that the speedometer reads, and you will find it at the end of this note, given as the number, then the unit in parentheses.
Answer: 60 (mph)
